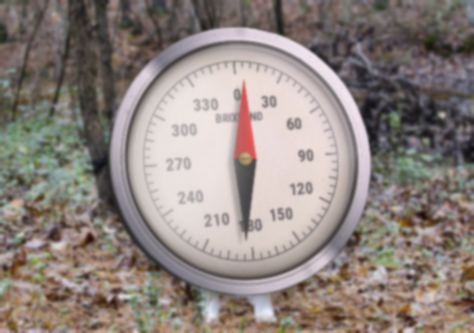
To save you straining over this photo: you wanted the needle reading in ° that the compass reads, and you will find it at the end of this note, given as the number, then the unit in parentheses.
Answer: 5 (°)
